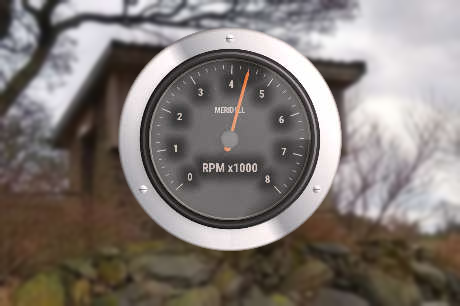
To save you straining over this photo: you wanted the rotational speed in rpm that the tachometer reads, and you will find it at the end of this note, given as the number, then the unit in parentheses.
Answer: 4400 (rpm)
